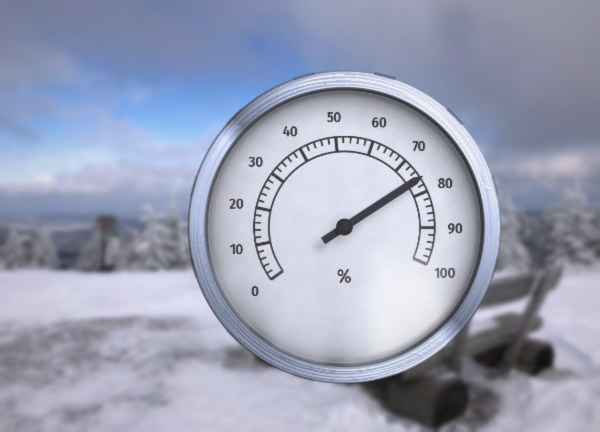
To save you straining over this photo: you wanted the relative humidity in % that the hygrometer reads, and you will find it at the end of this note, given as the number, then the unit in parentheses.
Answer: 76 (%)
